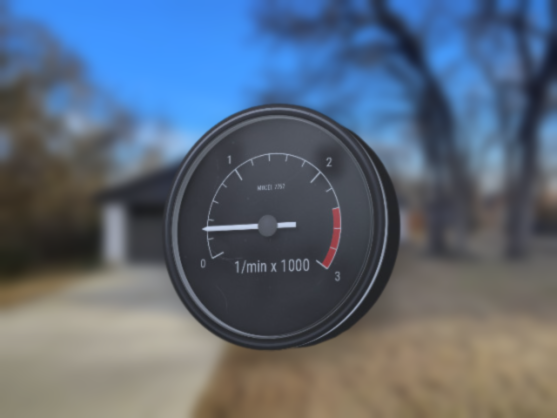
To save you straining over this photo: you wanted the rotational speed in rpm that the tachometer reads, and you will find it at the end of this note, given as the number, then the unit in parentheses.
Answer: 300 (rpm)
